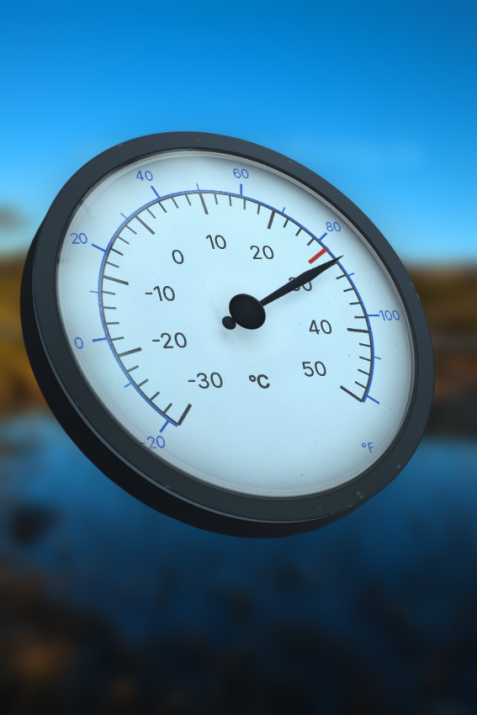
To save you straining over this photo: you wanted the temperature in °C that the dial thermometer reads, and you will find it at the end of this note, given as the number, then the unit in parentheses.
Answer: 30 (°C)
